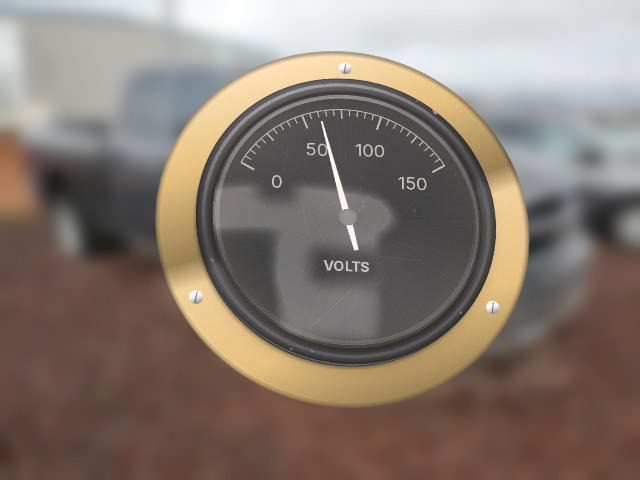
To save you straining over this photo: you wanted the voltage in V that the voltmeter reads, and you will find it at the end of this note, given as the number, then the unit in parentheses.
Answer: 60 (V)
